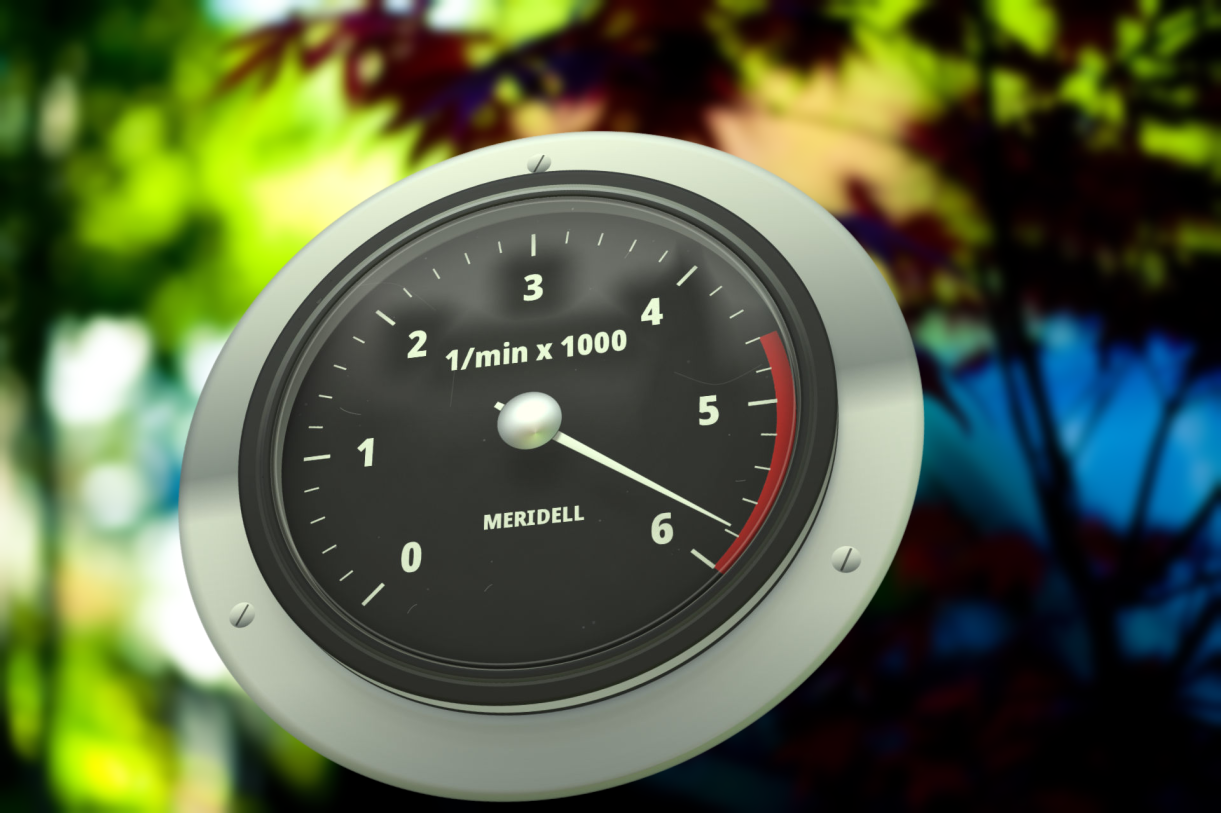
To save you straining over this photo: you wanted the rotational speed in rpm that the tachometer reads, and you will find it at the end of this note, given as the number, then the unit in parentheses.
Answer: 5800 (rpm)
